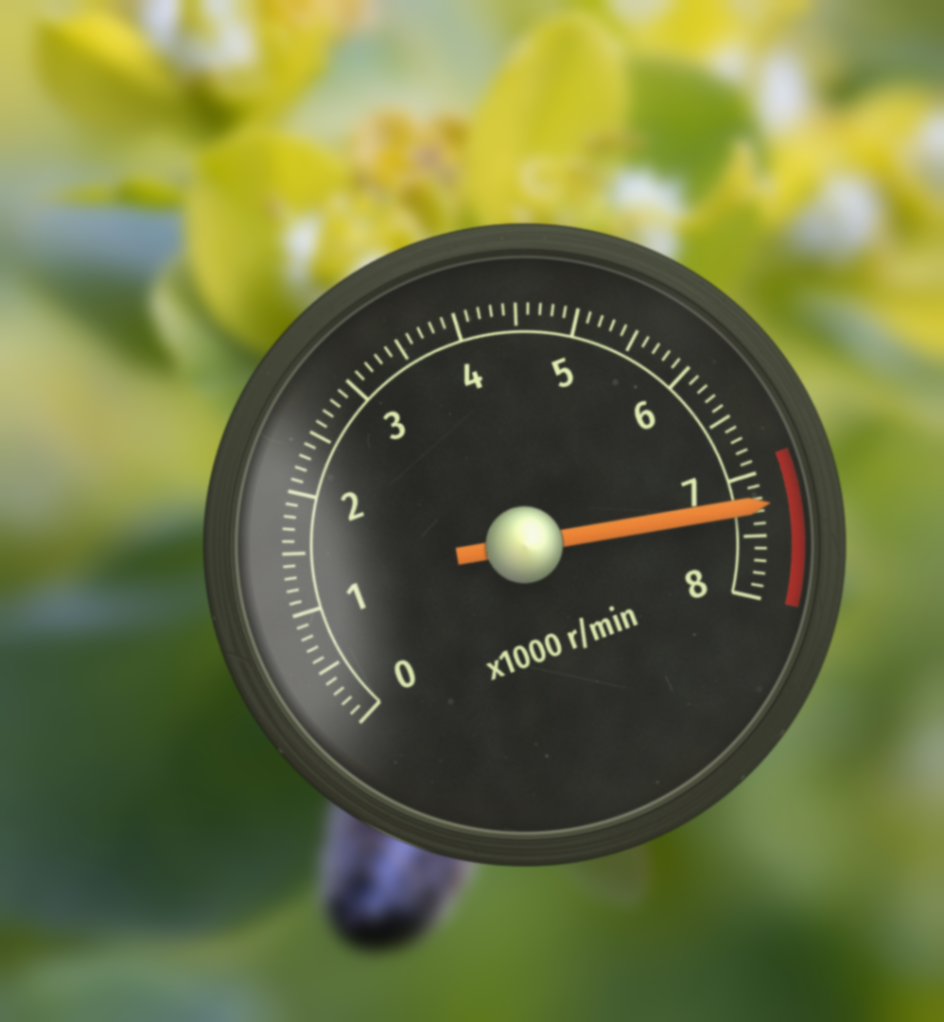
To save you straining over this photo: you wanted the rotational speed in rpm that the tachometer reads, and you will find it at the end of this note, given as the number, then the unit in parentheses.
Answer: 7250 (rpm)
